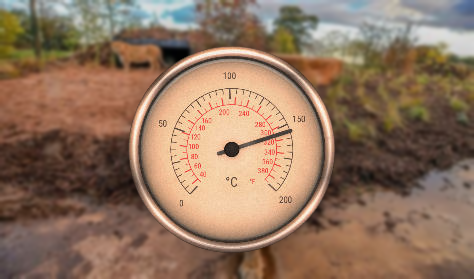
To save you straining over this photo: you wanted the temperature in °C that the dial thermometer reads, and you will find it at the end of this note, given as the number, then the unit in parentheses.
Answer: 155 (°C)
